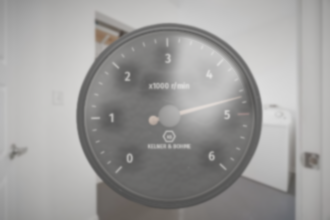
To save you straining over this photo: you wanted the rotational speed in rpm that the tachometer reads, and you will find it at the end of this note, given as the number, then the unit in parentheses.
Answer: 4700 (rpm)
